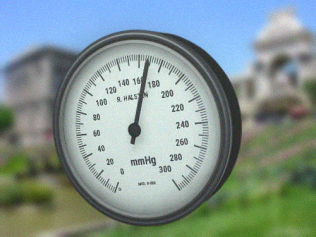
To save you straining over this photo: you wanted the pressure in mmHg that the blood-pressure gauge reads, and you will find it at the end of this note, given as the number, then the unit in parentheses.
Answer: 170 (mmHg)
